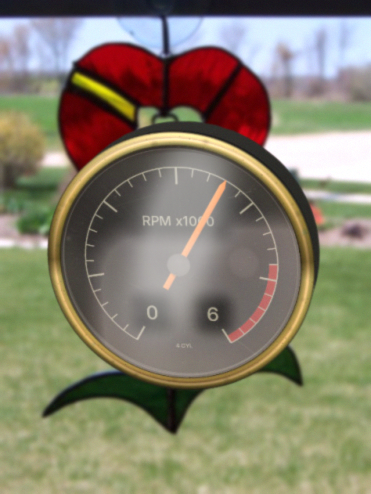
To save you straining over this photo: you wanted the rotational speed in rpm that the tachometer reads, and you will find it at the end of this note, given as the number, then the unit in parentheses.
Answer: 3600 (rpm)
